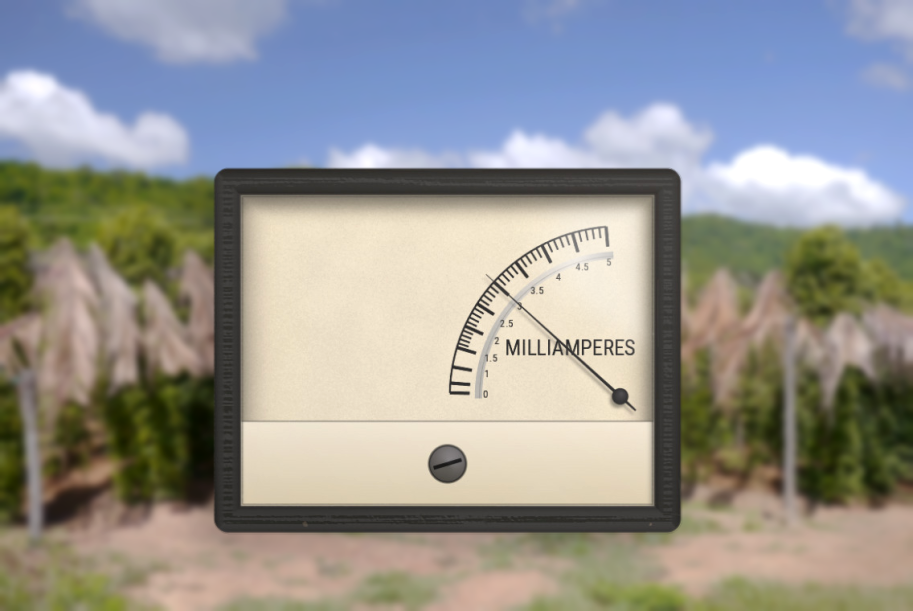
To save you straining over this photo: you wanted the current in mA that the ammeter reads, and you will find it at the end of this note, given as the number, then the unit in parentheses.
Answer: 3 (mA)
